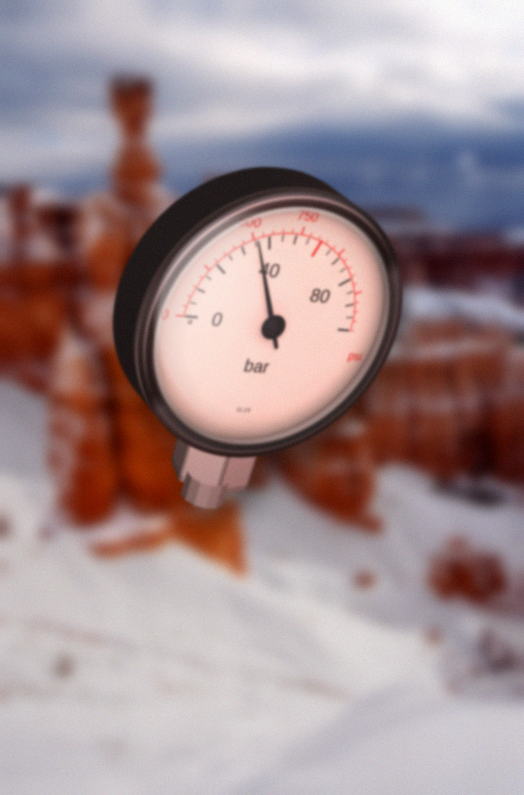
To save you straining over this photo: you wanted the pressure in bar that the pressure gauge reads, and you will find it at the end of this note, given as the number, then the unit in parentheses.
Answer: 35 (bar)
